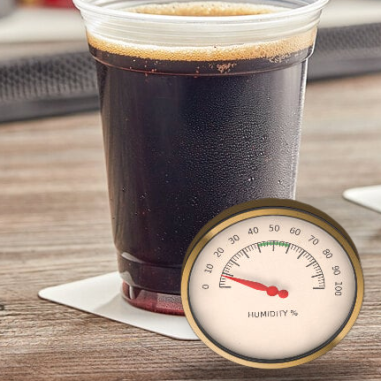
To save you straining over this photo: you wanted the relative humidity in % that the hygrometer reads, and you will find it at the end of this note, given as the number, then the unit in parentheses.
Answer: 10 (%)
